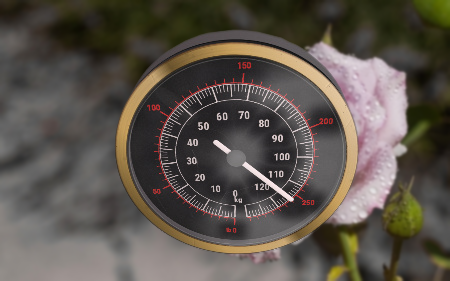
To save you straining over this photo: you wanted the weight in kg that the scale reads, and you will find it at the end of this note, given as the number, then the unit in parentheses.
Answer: 115 (kg)
